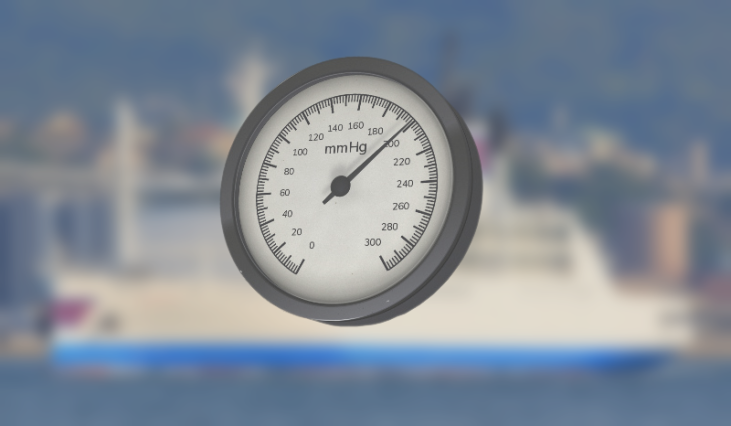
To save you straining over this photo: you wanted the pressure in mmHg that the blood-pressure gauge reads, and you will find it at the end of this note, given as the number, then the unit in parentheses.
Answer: 200 (mmHg)
